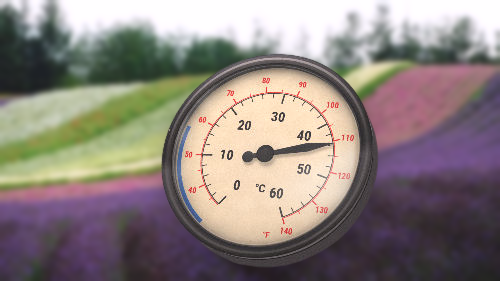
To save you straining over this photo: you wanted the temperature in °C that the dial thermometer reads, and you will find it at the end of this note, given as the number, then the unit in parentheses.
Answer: 44 (°C)
